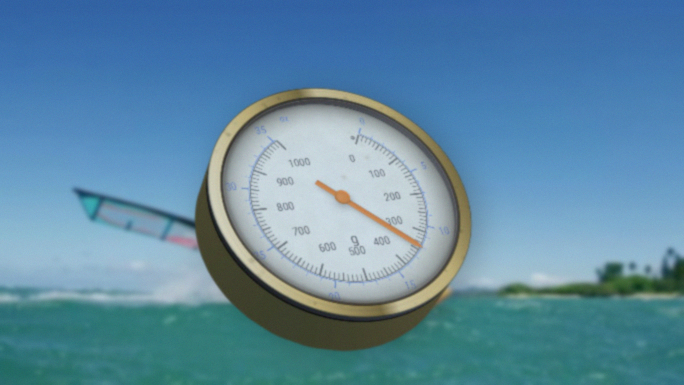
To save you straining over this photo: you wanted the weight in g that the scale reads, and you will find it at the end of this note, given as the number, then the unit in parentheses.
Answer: 350 (g)
